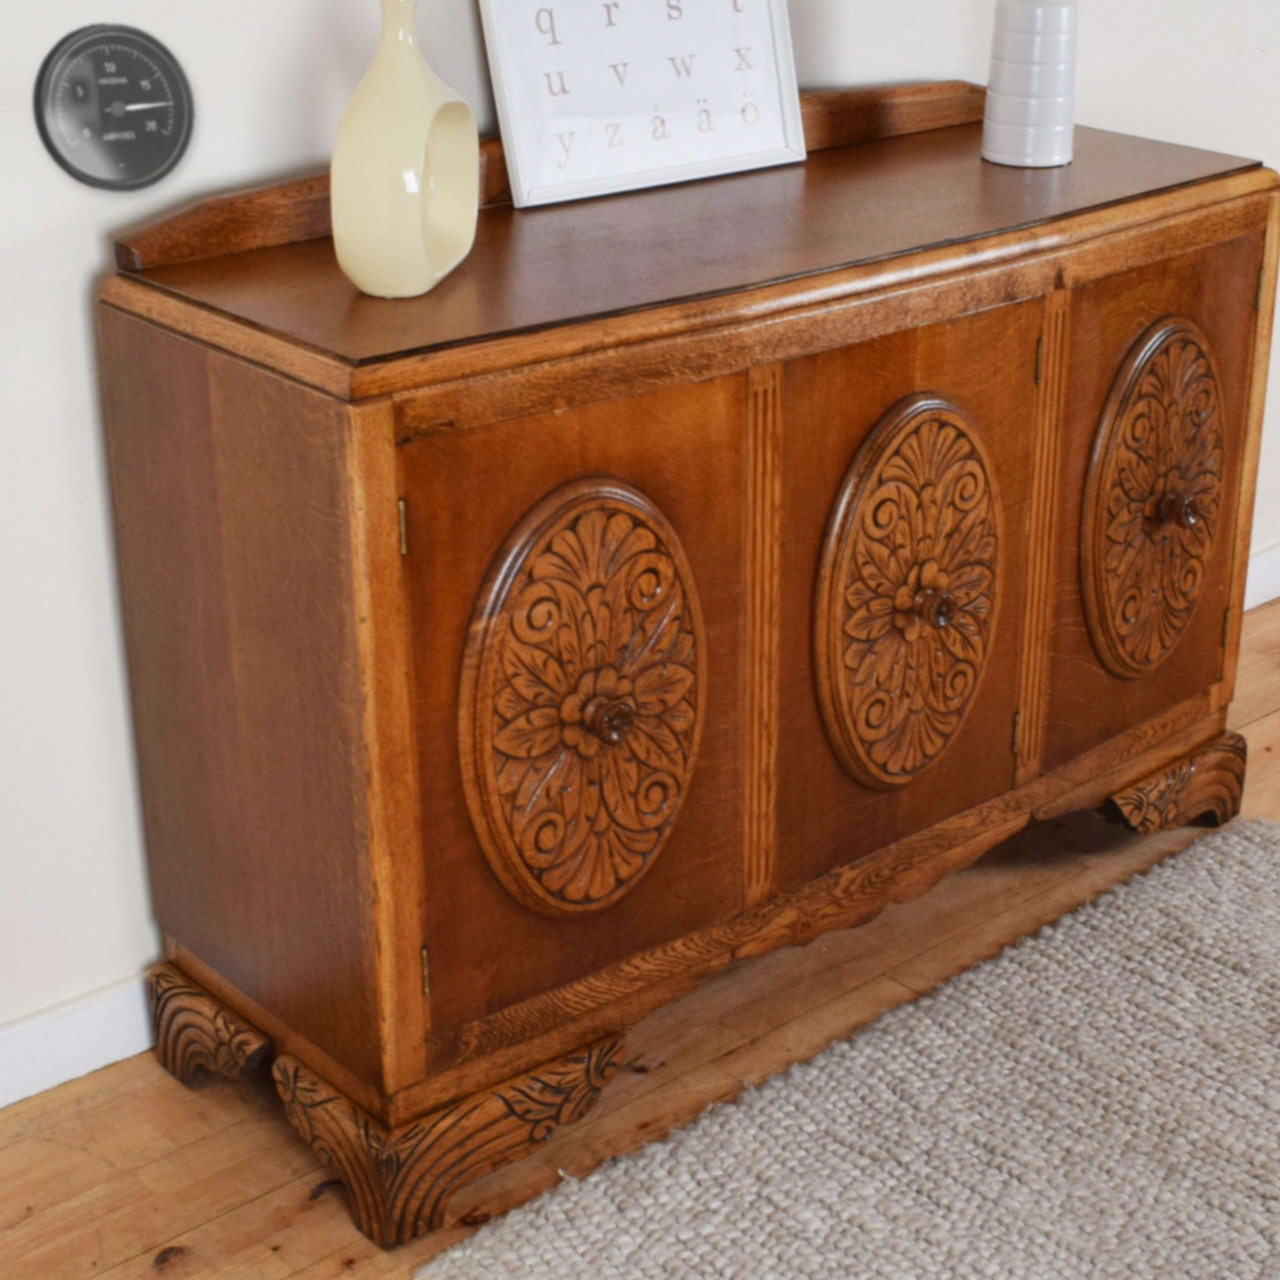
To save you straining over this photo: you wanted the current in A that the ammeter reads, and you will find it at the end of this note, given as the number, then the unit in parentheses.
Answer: 17.5 (A)
